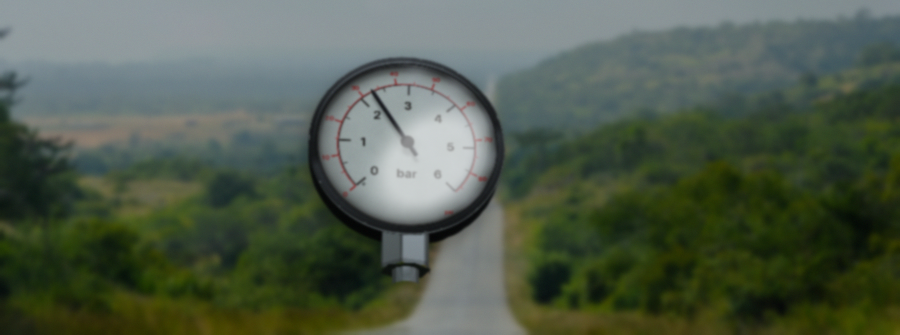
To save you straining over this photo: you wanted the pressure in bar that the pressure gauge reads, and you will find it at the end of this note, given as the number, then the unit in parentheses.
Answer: 2.25 (bar)
